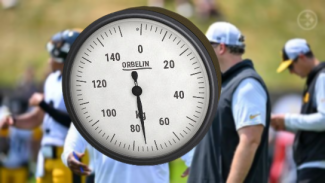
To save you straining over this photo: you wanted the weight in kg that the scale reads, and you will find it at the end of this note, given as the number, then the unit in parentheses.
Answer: 74 (kg)
